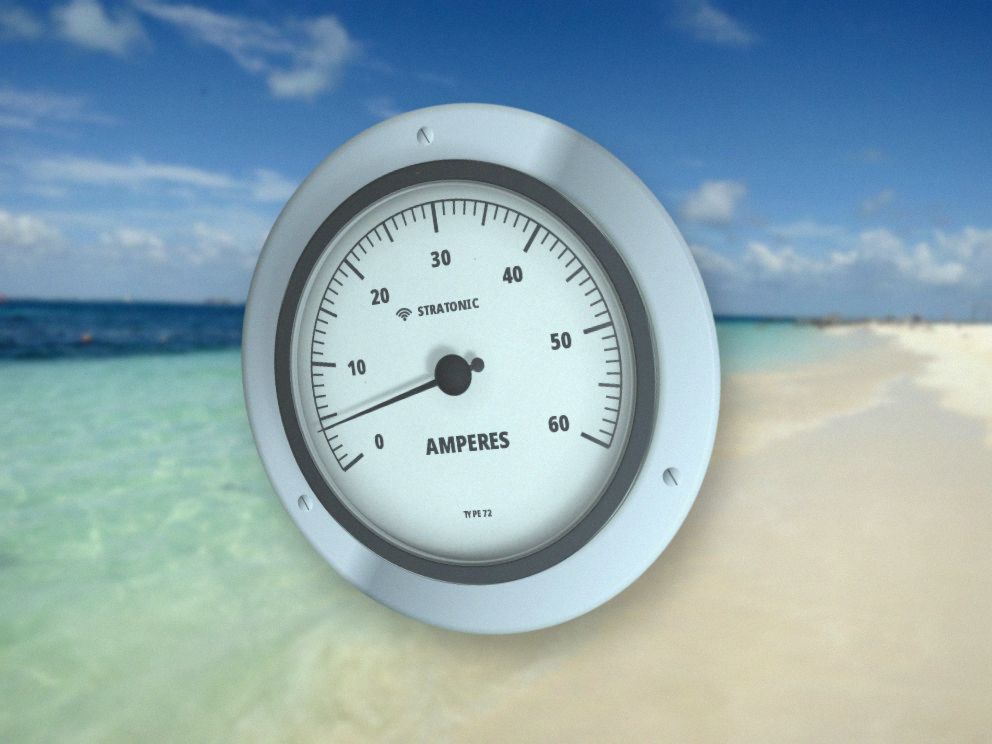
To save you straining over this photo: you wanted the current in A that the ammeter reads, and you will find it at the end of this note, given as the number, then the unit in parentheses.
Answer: 4 (A)
